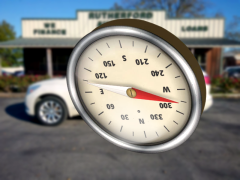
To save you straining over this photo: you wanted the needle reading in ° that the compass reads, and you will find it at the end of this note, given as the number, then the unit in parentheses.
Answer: 285 (°)
